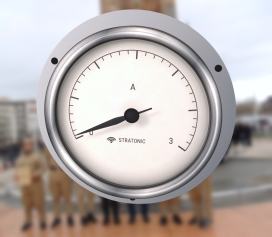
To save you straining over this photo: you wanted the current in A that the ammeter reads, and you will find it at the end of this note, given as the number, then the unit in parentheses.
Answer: 0.05 (A)
